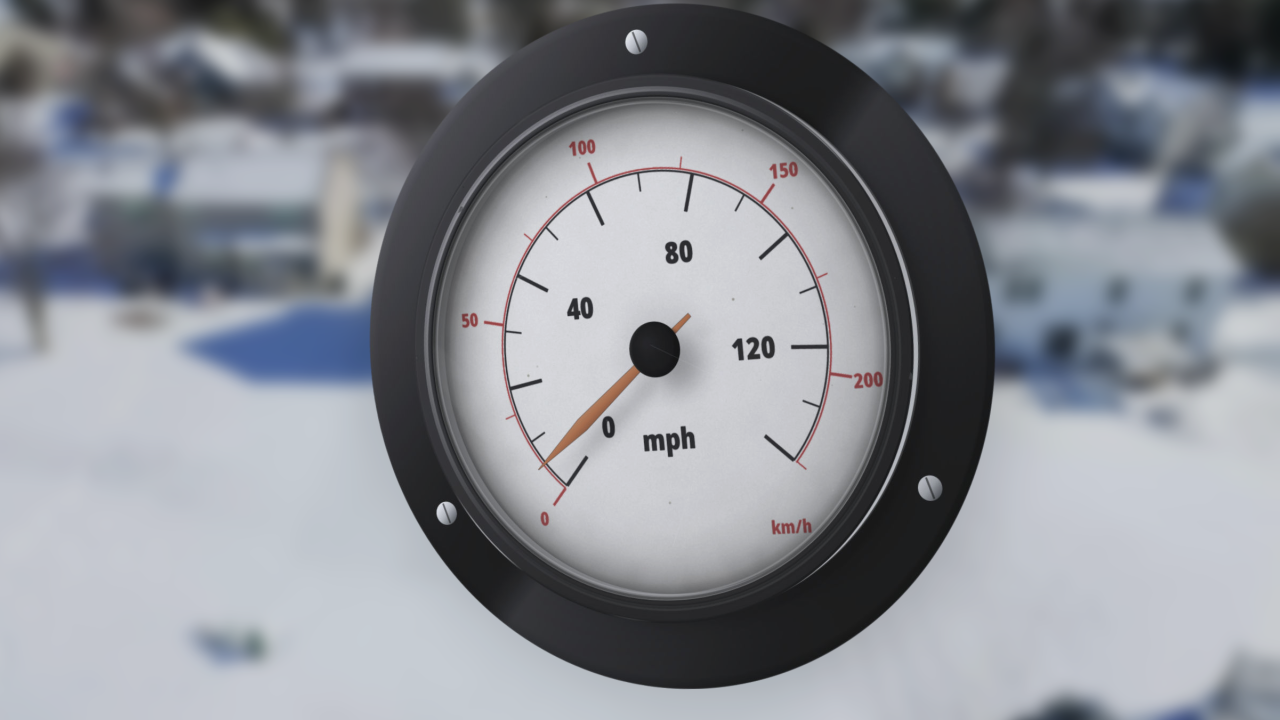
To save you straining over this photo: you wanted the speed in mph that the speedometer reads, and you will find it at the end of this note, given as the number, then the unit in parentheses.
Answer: 5 (mph)
